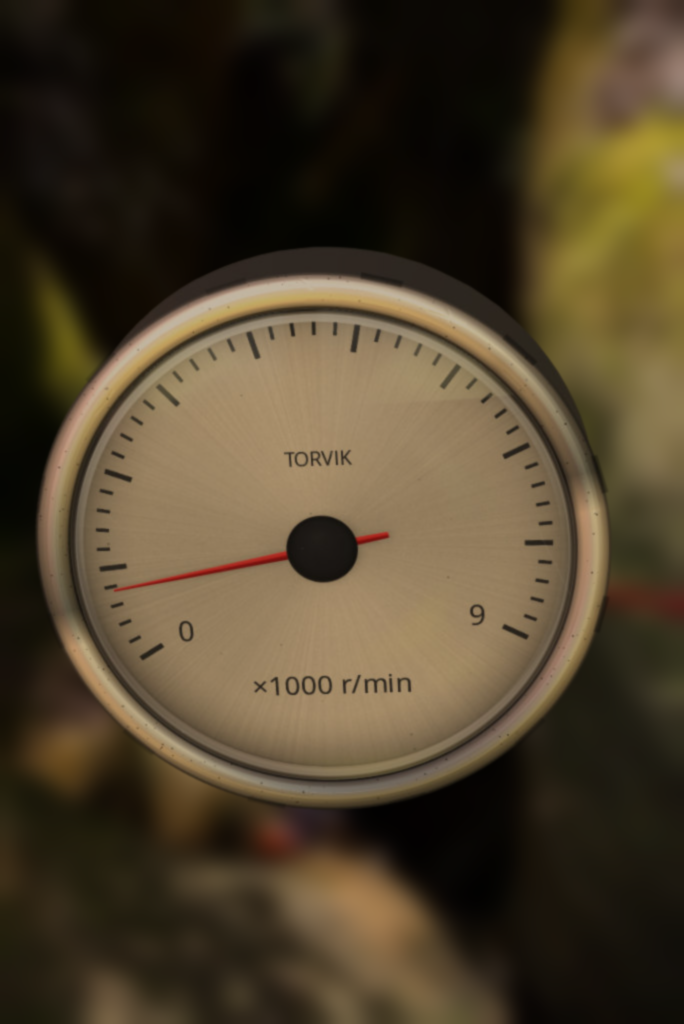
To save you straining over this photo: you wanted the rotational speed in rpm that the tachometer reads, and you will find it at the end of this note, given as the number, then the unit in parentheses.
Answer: 800 (rpm)
